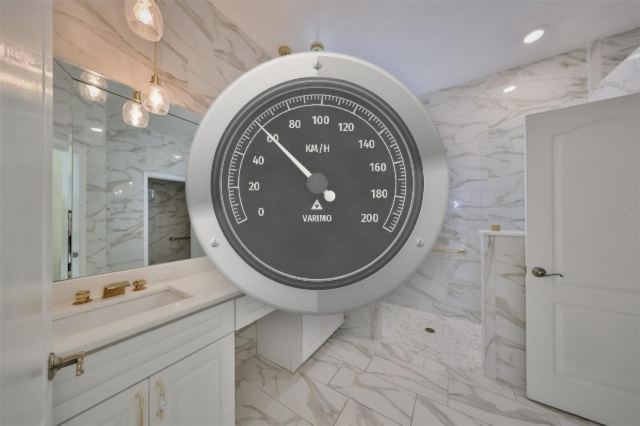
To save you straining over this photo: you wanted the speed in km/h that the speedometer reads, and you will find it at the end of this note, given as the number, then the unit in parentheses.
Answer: 60 (km/h)
